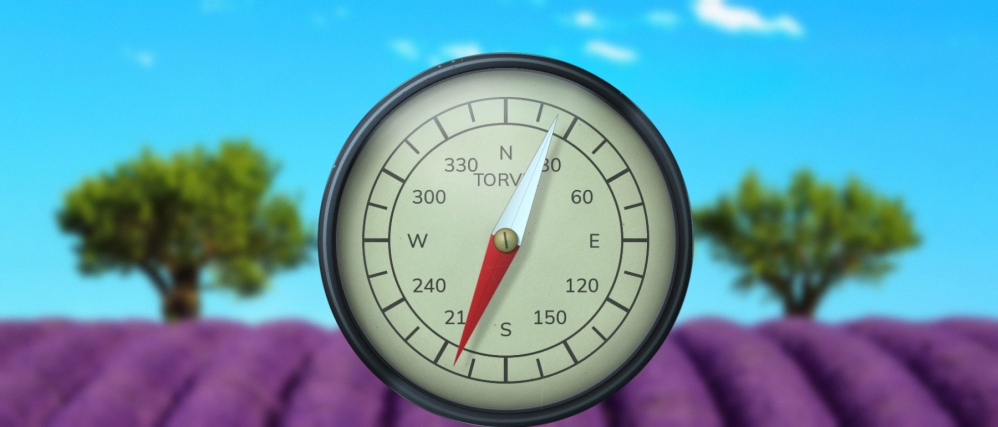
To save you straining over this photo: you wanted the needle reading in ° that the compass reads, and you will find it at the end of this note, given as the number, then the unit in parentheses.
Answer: 202.5 (°)
